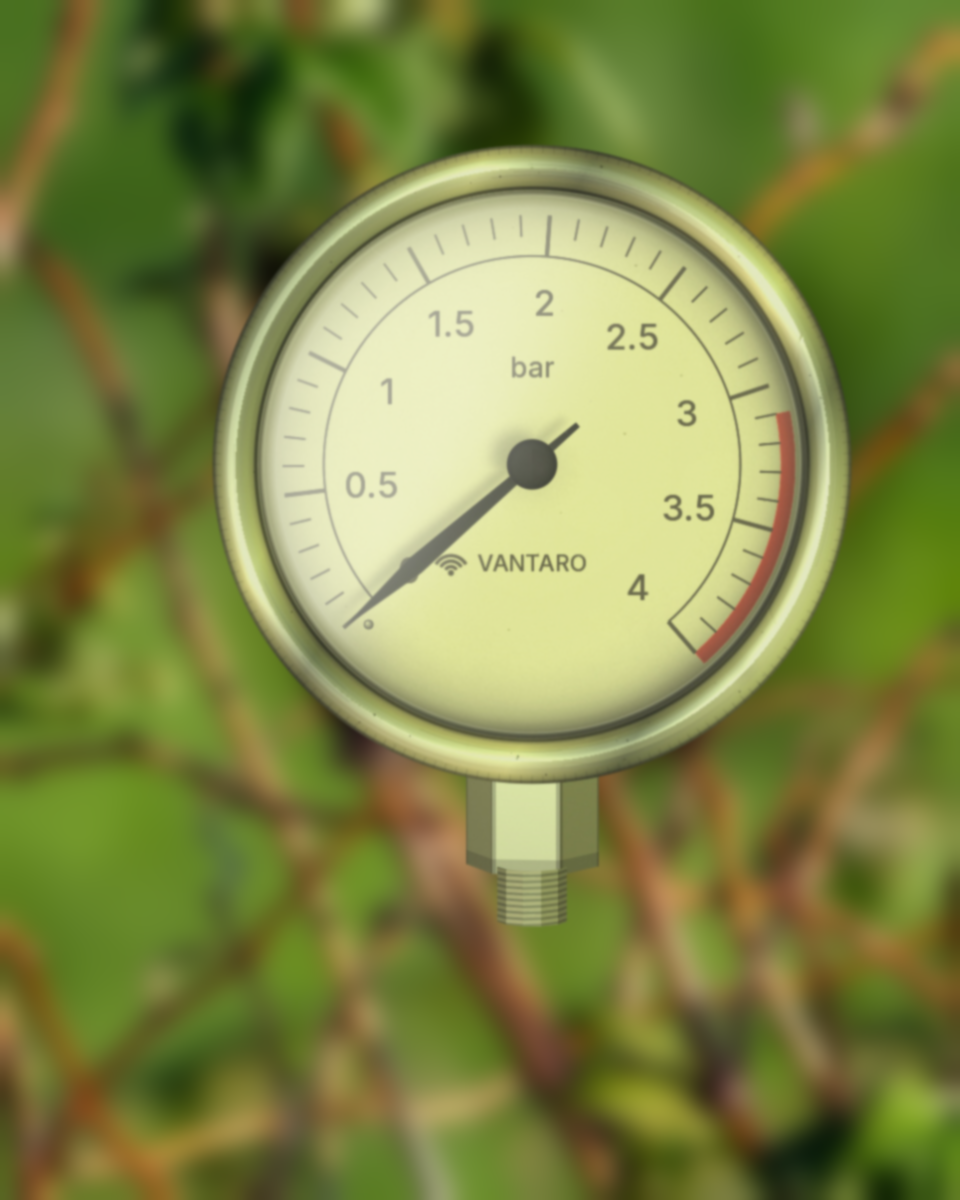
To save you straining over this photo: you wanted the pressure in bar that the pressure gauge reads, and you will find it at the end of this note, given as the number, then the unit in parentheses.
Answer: 0 (bar)
